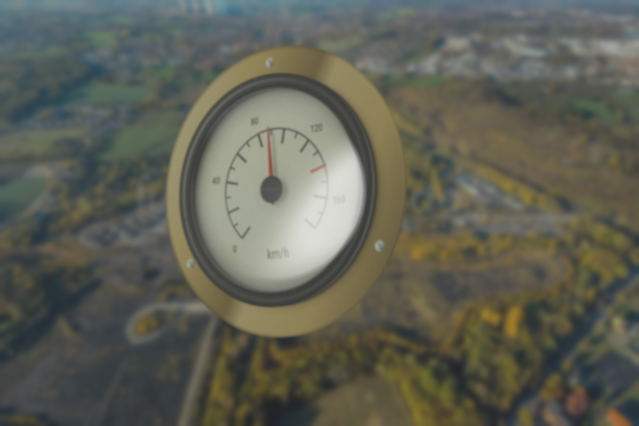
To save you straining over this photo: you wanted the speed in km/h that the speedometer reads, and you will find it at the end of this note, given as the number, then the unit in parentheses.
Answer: 90 (km/h)
